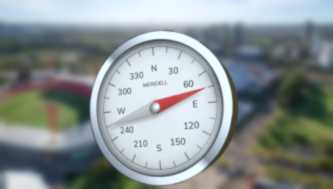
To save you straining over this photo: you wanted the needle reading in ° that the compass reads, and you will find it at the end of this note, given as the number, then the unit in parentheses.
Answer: 75 (°)
